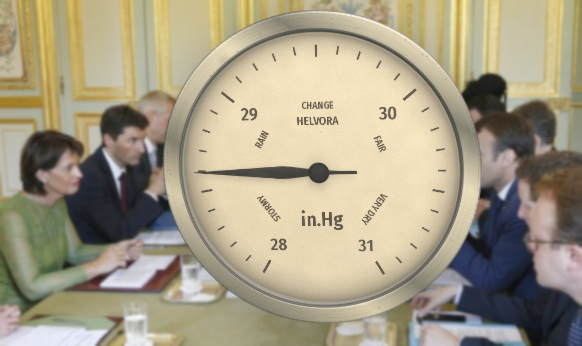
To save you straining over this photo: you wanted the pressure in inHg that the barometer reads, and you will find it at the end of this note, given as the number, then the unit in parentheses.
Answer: 28.6 (inHg)
